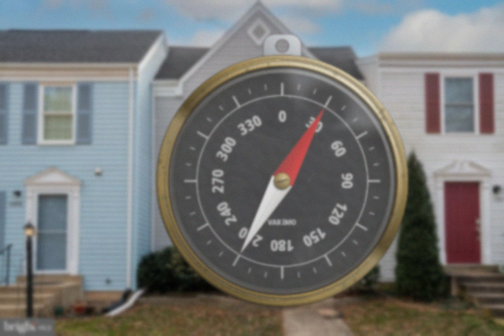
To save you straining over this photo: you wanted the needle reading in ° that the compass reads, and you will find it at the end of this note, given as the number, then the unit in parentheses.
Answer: 30 (°)
